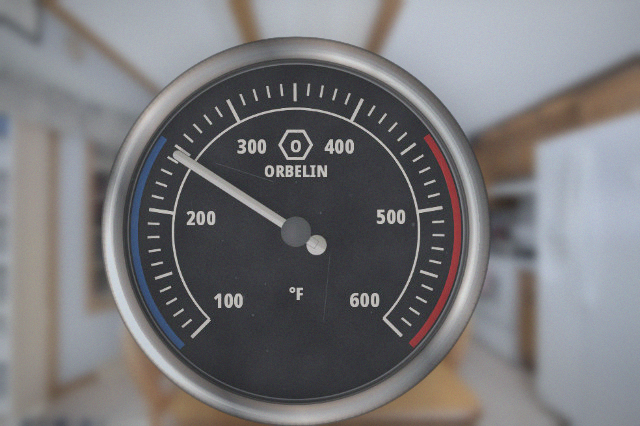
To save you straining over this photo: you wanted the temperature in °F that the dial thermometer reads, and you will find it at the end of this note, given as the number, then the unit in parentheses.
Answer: 245 (°F)
